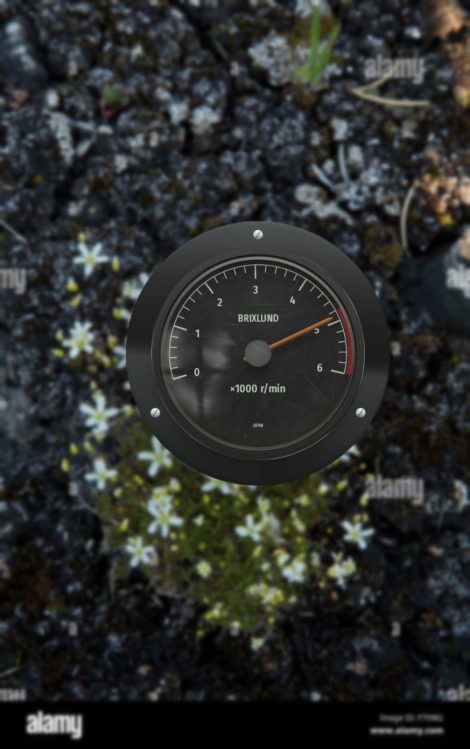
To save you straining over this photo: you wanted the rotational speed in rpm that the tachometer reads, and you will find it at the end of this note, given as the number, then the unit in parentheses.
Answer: 4900 (rpm)
